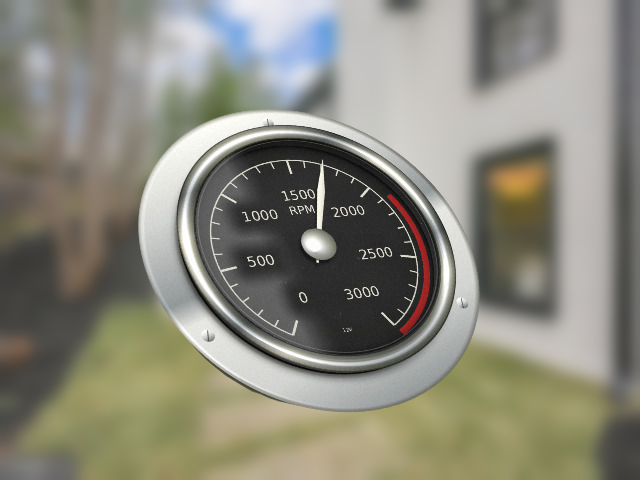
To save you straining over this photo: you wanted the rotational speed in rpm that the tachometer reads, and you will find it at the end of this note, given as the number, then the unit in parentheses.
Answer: 1700 (rpm)
